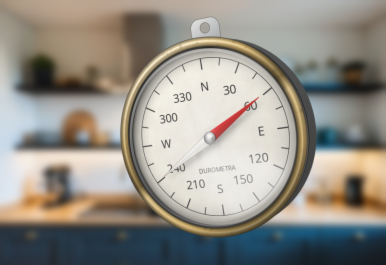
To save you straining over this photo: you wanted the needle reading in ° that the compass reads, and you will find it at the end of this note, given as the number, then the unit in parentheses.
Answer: 60 (°)
